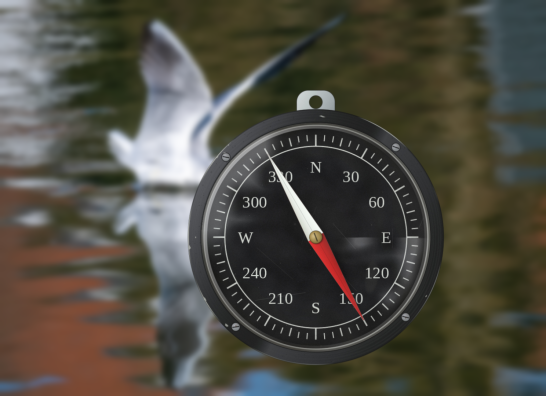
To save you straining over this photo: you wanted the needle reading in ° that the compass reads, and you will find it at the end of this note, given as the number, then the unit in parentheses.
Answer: 150 (°)
